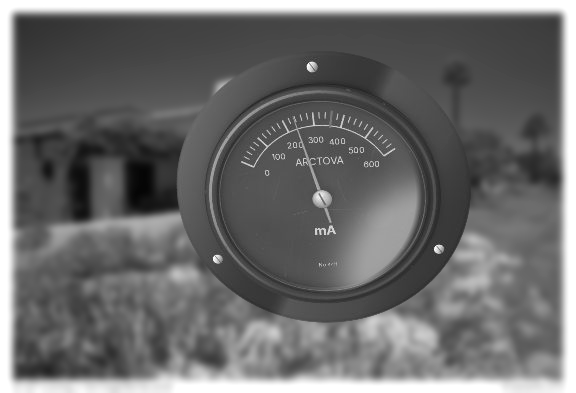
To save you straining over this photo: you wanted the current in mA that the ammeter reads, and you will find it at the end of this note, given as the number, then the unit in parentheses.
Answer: 240 (mA)
